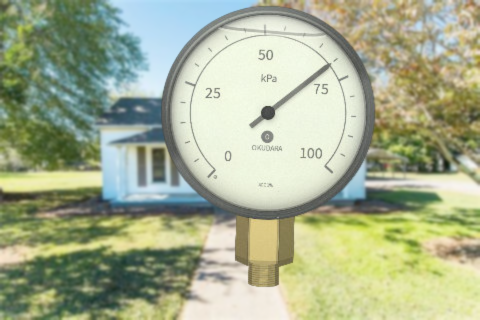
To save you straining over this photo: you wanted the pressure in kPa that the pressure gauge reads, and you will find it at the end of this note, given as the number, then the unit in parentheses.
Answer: 70 (kPa)
